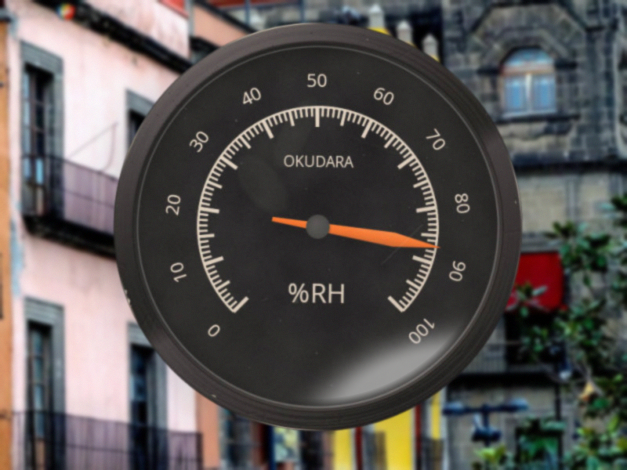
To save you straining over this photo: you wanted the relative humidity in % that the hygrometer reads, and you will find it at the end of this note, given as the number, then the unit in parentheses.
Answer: 87 (%)
